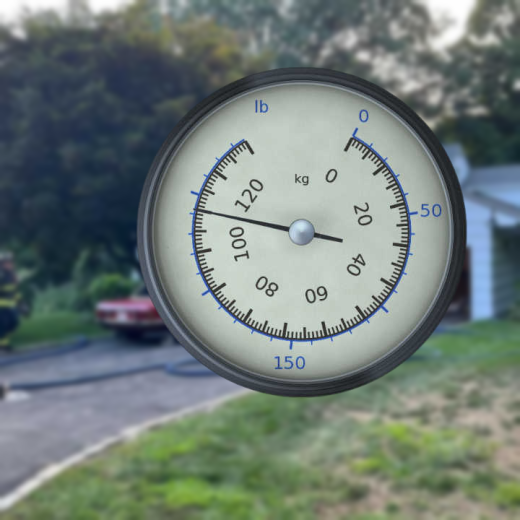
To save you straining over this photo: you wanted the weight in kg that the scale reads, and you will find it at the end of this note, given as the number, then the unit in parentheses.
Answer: 110 (kg)
